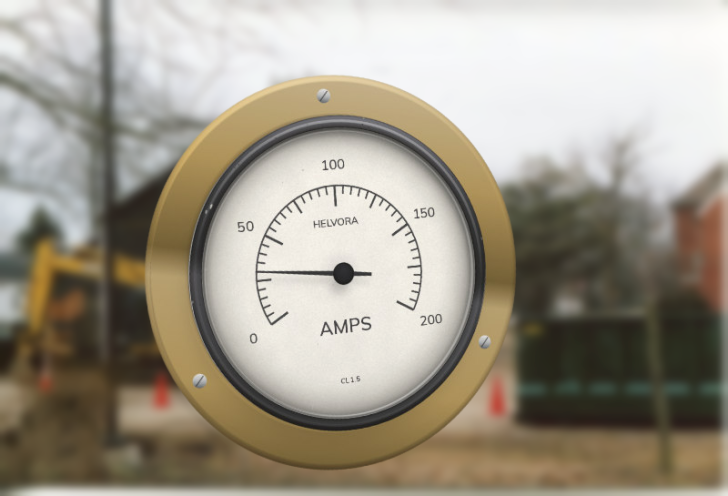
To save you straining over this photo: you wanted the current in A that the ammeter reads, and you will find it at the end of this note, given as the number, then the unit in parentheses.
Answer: 30 (A)
